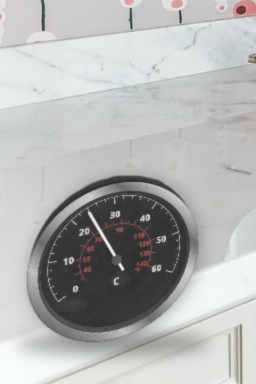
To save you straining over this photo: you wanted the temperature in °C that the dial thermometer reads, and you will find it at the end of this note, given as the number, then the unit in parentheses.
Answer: 24 (°C)
